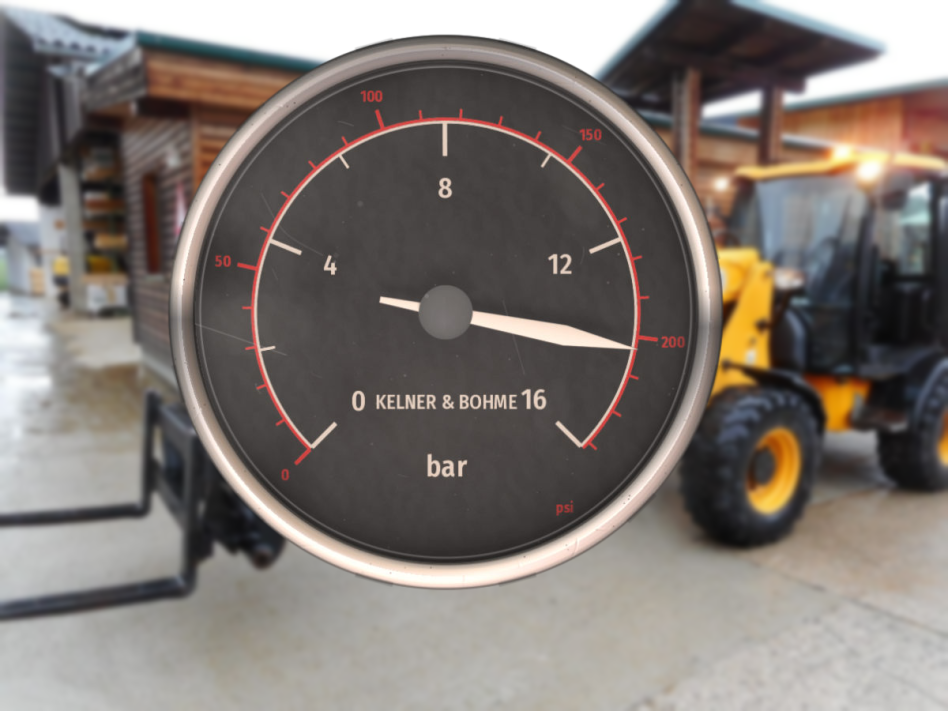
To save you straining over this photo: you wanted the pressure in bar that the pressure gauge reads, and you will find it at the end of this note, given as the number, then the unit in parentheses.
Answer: 14 (bar)
